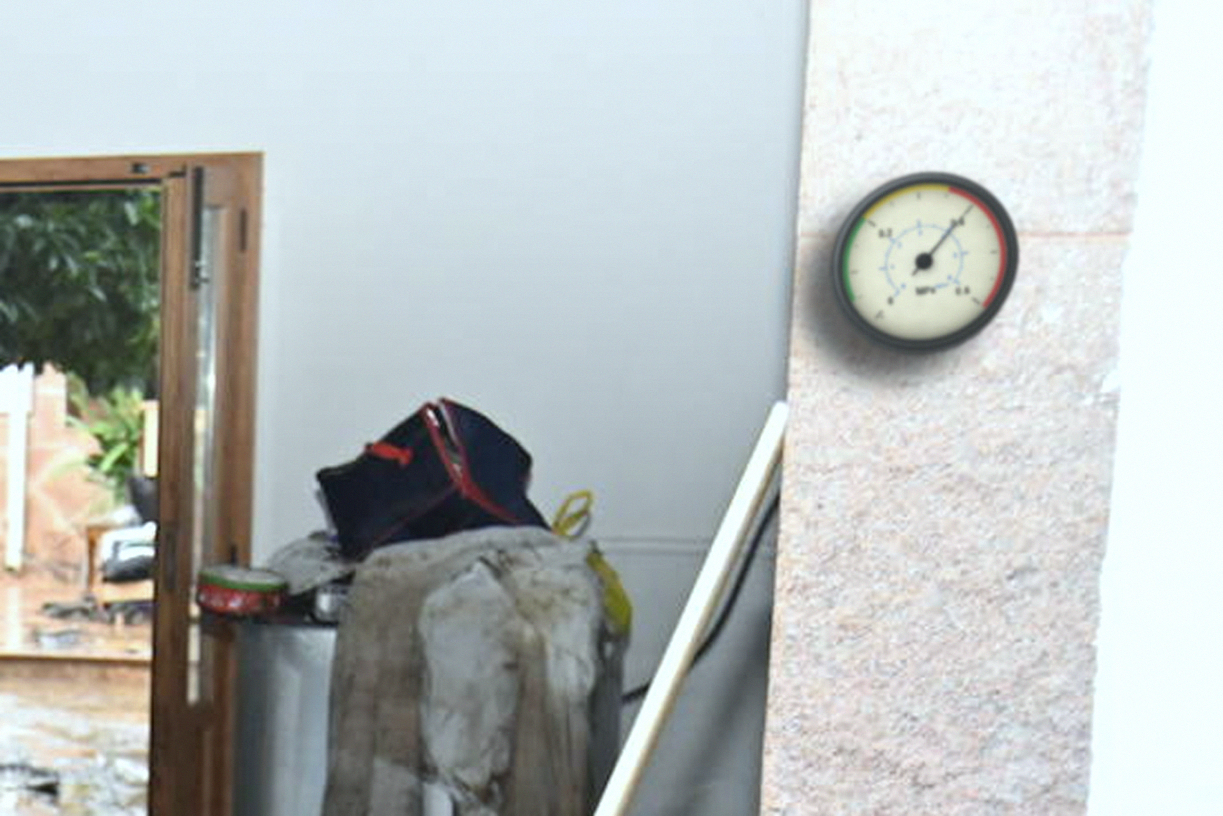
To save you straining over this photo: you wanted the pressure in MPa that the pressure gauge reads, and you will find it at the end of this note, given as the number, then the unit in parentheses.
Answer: 0.4 (MPa)
